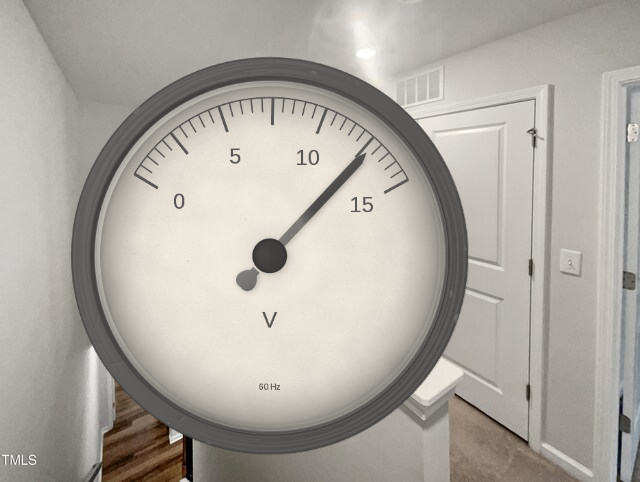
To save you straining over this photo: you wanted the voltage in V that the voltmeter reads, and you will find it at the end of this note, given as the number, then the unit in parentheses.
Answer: 12.75 (V)
